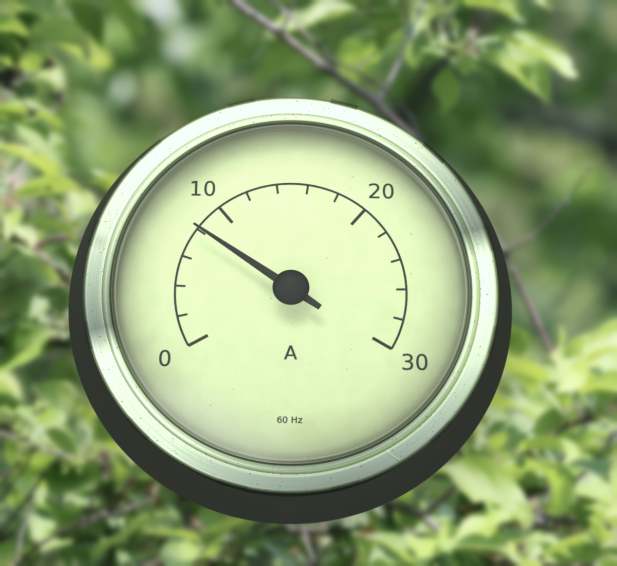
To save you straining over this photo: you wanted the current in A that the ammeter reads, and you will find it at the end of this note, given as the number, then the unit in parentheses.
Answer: 8 (A)
